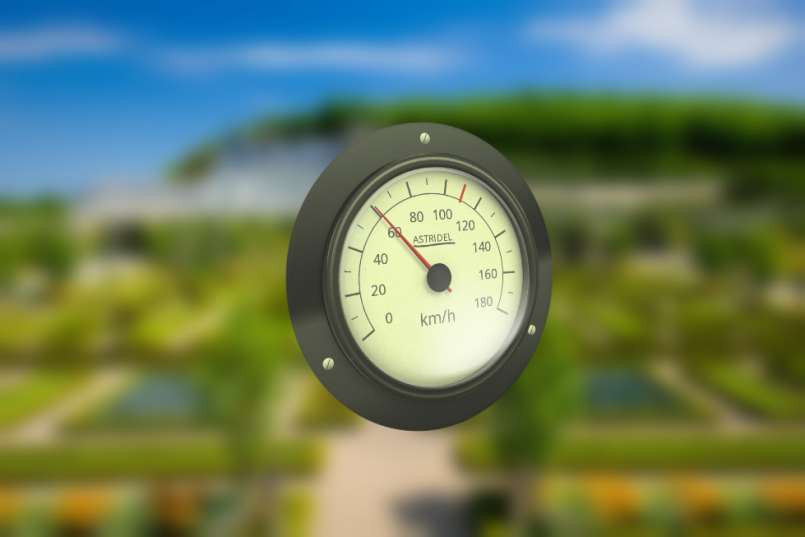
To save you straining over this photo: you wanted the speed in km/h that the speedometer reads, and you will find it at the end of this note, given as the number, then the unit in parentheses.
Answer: 60 (km/h)
